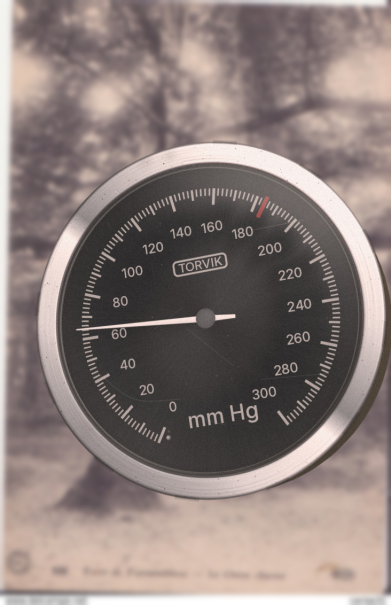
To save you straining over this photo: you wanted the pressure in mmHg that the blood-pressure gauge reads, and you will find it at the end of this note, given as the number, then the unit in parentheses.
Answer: 64 (mmHg)
